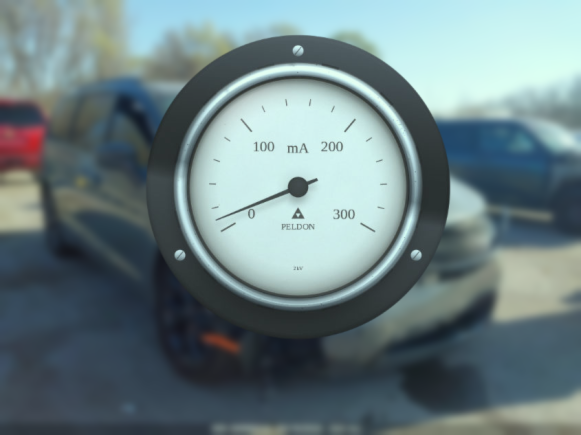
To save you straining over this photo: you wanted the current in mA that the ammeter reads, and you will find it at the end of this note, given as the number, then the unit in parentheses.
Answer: 10 (mA)
